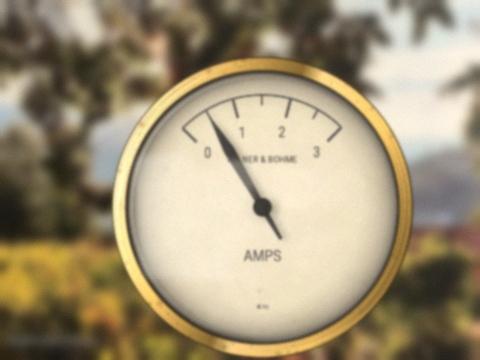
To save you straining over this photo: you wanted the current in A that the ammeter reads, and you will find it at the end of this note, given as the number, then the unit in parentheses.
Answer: 0.5 (A)
